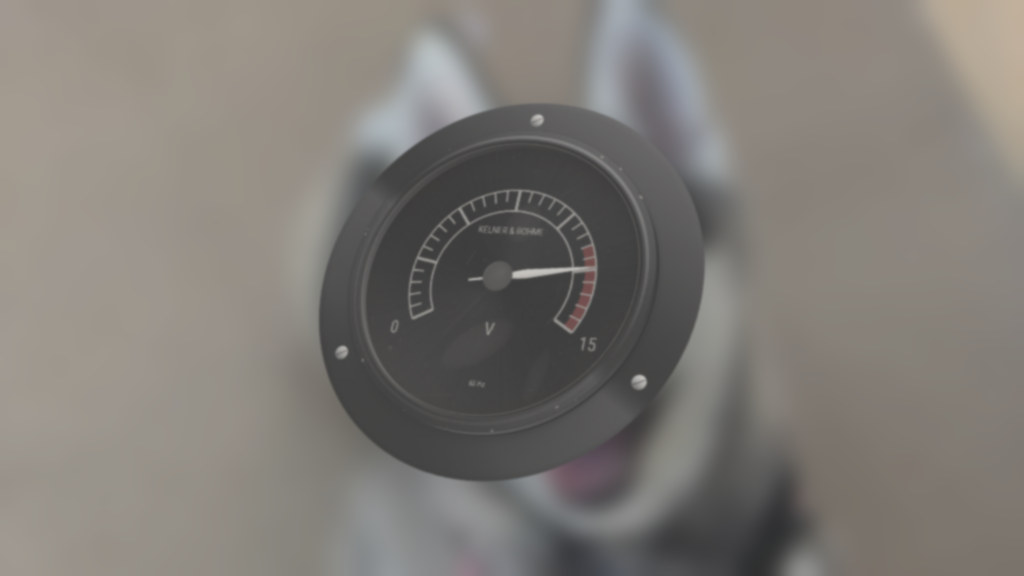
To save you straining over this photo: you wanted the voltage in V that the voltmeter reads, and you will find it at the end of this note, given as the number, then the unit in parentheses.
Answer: 12.5 (V)
